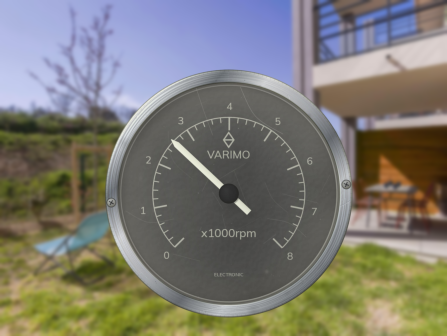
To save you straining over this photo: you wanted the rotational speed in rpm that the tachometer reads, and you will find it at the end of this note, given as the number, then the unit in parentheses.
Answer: 2600 (rpm)
